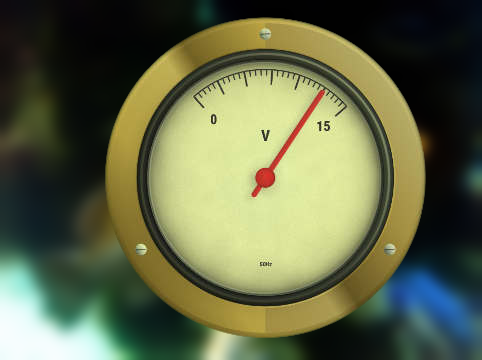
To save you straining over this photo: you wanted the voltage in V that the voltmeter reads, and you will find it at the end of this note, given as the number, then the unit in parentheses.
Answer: 12.5 (V)
